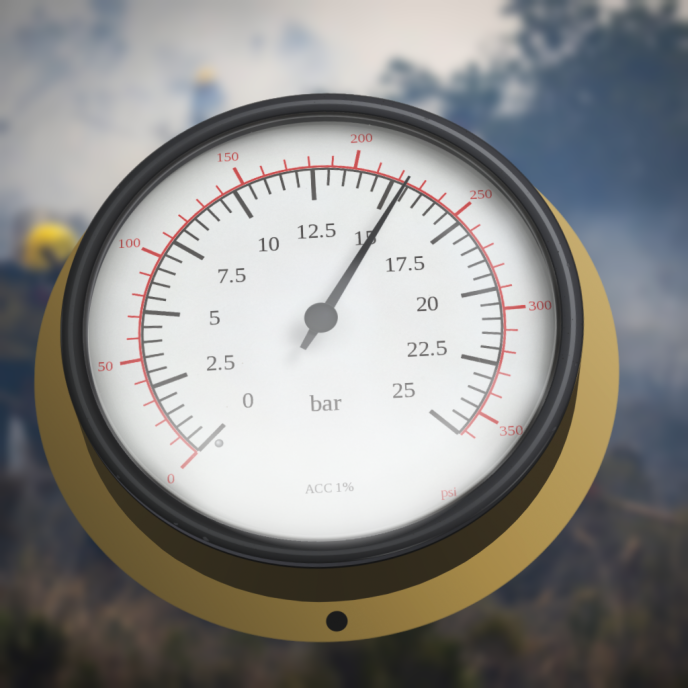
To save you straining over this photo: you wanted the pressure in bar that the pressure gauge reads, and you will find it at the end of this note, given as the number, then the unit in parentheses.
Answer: 15.5 (bar)
